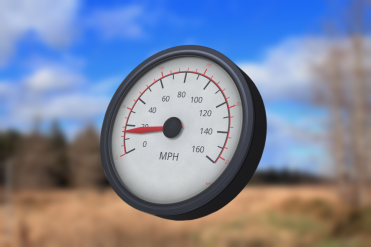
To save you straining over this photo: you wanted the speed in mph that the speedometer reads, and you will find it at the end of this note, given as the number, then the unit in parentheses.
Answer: 15 (mph)
